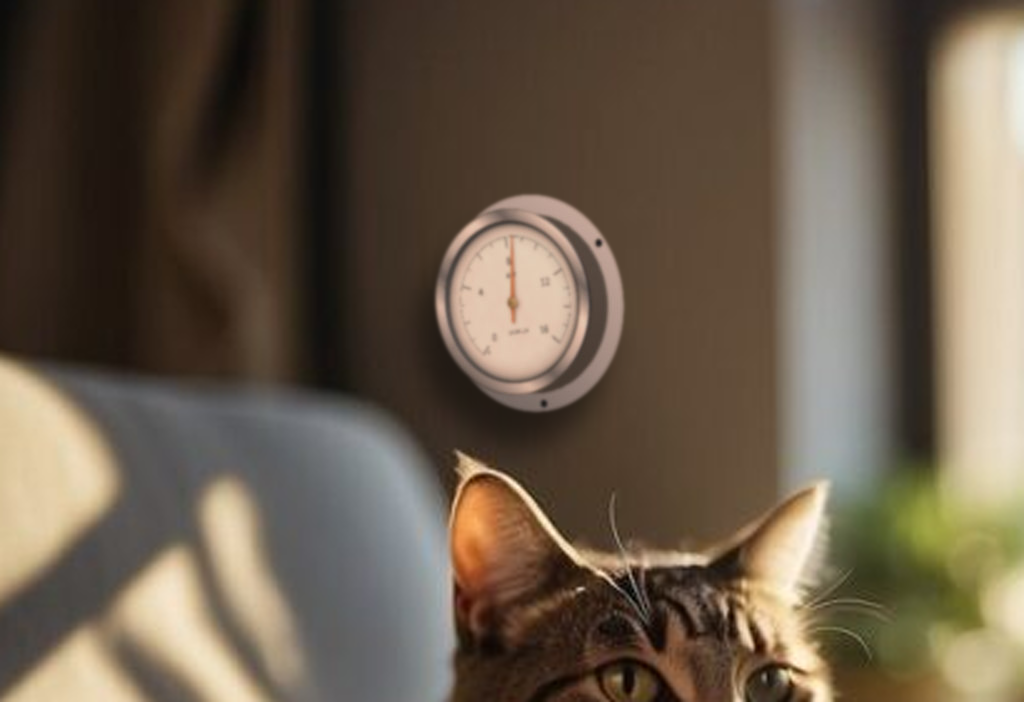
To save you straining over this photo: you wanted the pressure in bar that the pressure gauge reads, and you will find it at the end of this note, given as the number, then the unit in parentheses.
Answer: 8.5 (bar)
